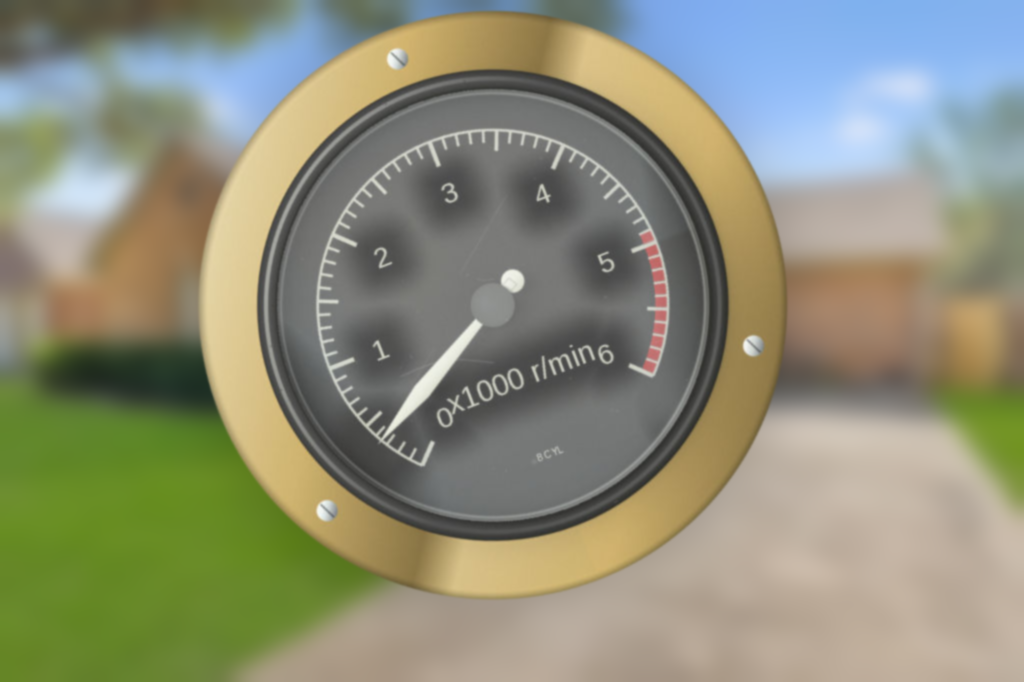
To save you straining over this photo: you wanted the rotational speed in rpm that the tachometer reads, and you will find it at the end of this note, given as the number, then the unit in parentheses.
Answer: 350 (rpm)
